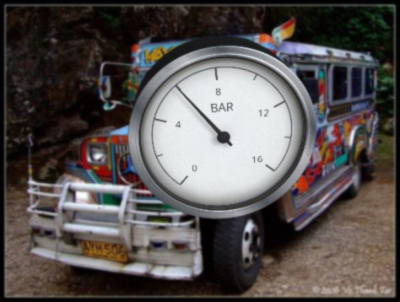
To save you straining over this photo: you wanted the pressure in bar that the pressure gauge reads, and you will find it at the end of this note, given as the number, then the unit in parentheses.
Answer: 6 (bar)
